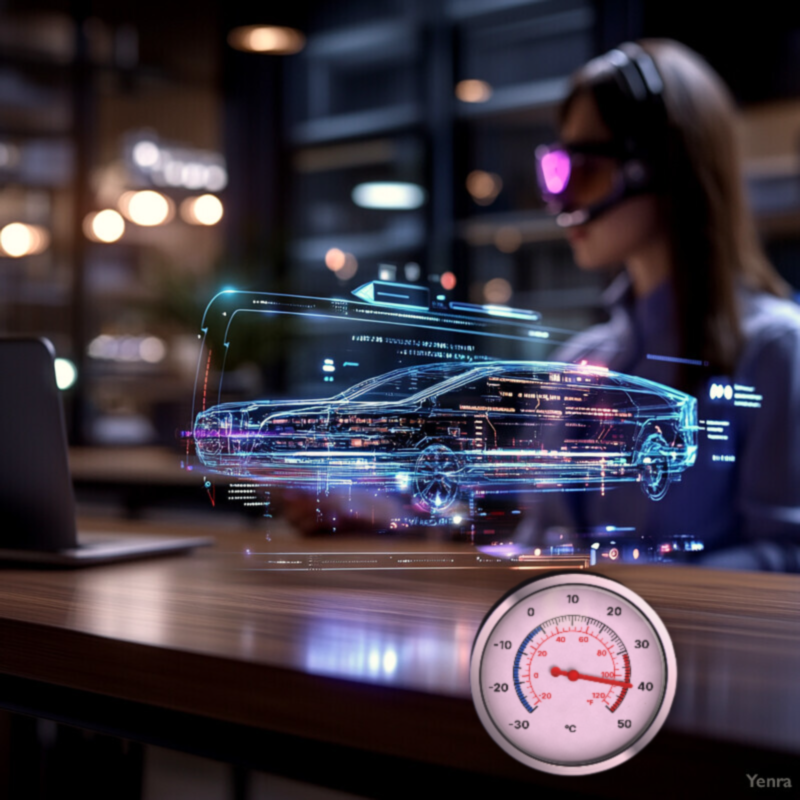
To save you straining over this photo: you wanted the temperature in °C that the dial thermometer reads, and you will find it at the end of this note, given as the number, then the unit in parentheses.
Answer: 40 (°C)
